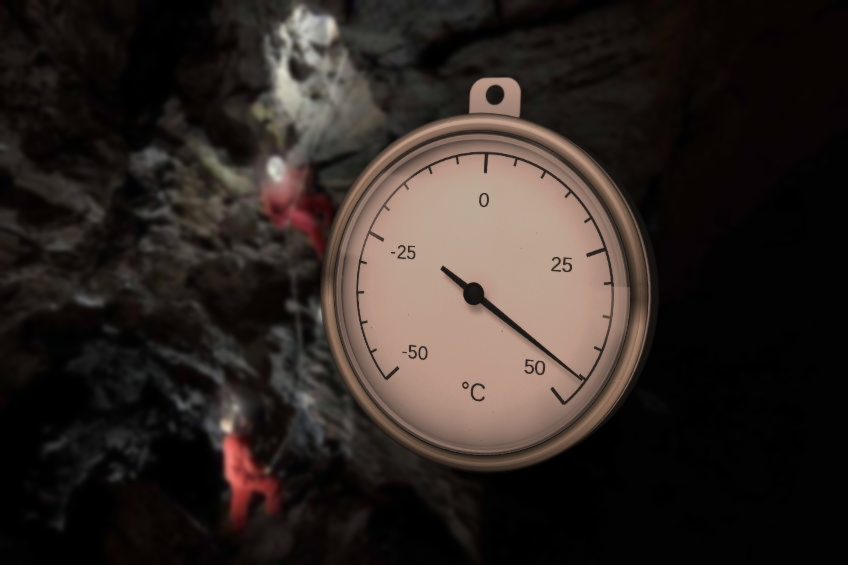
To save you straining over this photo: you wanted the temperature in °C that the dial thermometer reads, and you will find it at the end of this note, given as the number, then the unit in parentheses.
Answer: 45 (°C)
